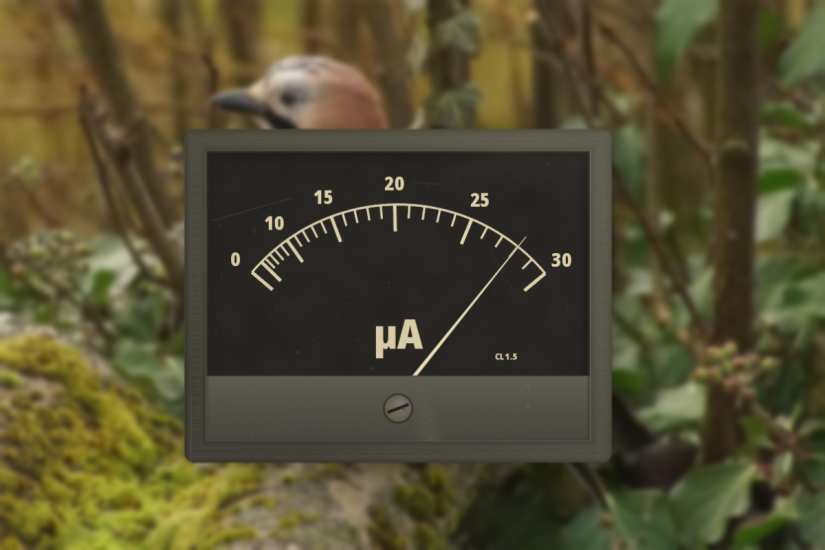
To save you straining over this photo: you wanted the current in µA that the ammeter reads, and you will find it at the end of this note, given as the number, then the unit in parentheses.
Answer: 28 (µA)
